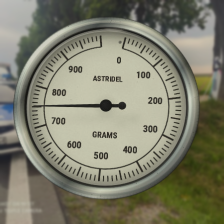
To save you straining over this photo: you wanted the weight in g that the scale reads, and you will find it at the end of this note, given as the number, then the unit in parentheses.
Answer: 750 (g)
